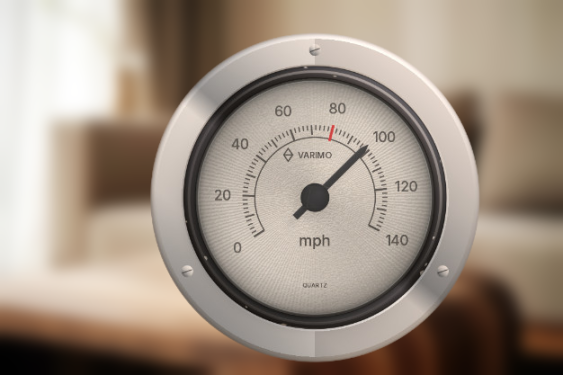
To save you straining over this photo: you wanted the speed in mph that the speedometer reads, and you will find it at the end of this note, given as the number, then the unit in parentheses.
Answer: 98 (mph)
